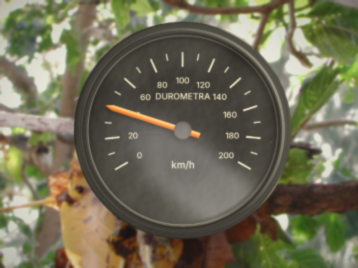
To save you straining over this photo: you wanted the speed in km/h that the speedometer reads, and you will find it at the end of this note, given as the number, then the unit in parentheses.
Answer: 40 (km/h)
